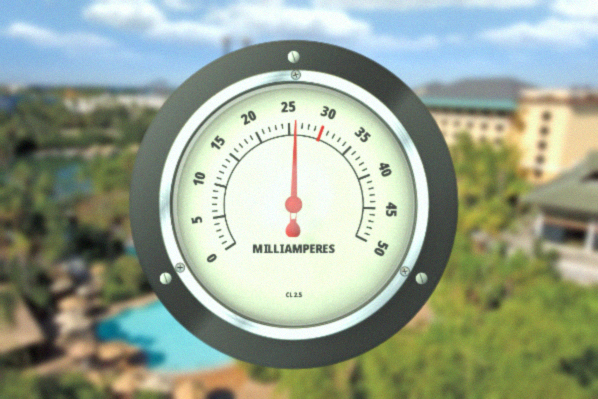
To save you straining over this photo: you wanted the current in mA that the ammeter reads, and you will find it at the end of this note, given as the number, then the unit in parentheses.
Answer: 26 (mA)
